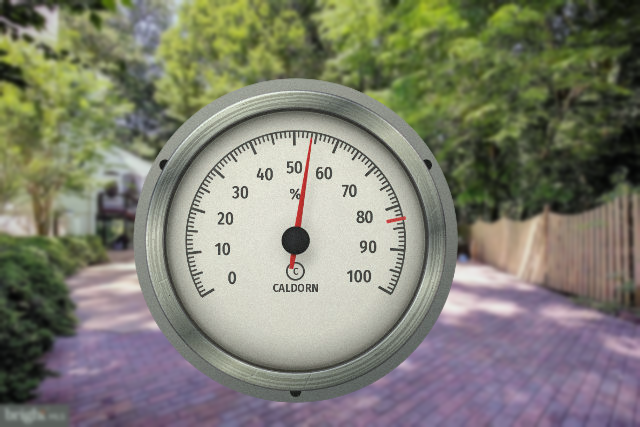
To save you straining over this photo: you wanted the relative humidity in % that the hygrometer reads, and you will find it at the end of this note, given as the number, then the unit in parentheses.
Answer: 54 (%)
